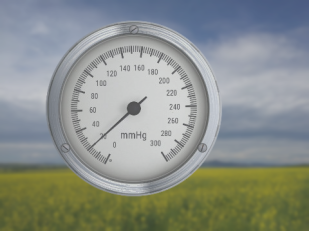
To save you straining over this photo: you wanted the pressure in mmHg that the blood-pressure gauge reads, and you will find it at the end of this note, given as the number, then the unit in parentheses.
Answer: 20 (mmHg)
